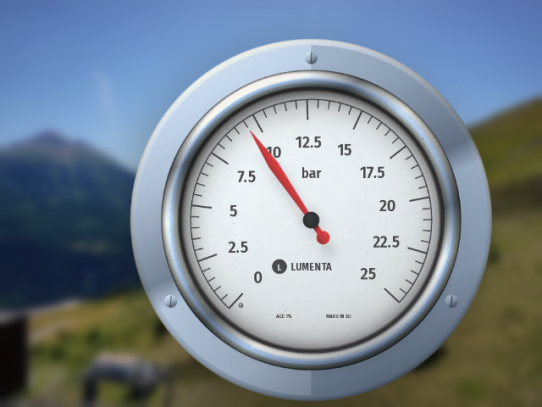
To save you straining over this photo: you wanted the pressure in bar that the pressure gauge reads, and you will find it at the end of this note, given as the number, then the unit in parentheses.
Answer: 9.5 (bar)
